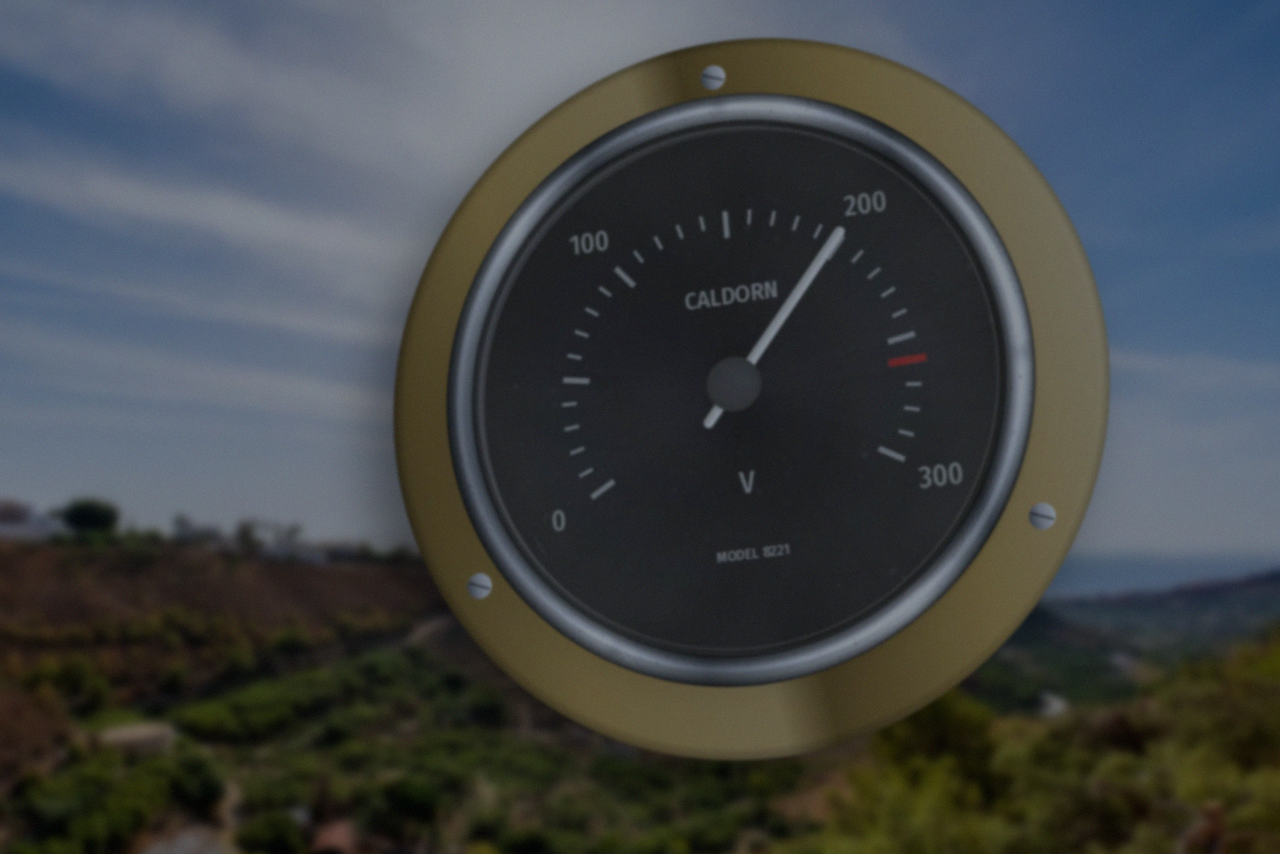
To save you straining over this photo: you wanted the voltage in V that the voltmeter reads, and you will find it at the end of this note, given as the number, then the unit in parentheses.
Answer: 200 (V)
